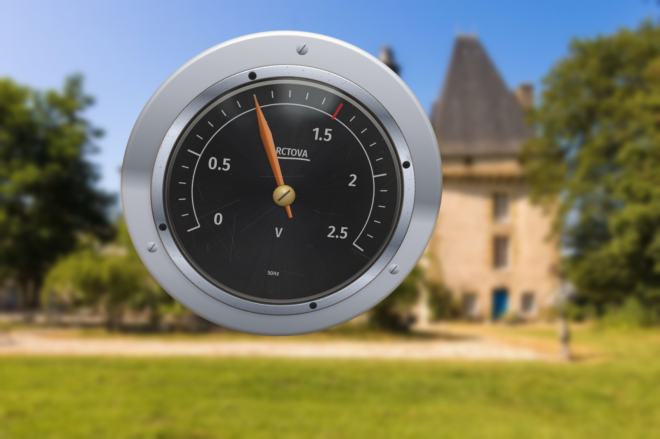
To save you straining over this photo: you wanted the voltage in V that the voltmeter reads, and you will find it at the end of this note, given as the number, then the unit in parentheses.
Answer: 1 (V)
